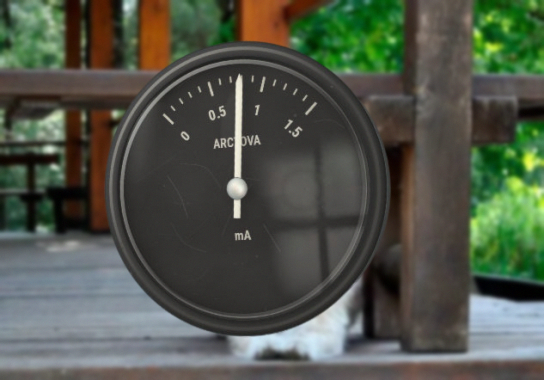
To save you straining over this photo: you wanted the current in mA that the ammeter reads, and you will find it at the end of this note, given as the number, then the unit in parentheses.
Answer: 0.8 (mA)
